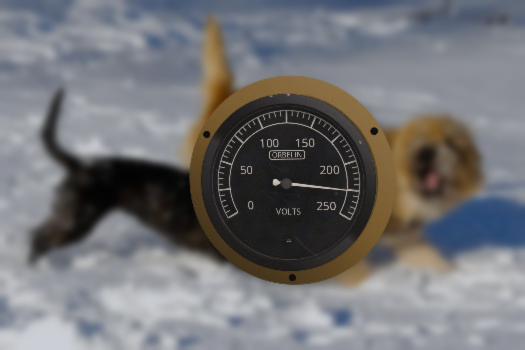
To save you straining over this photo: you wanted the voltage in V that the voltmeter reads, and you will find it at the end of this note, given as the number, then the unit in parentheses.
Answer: 225 (V)
